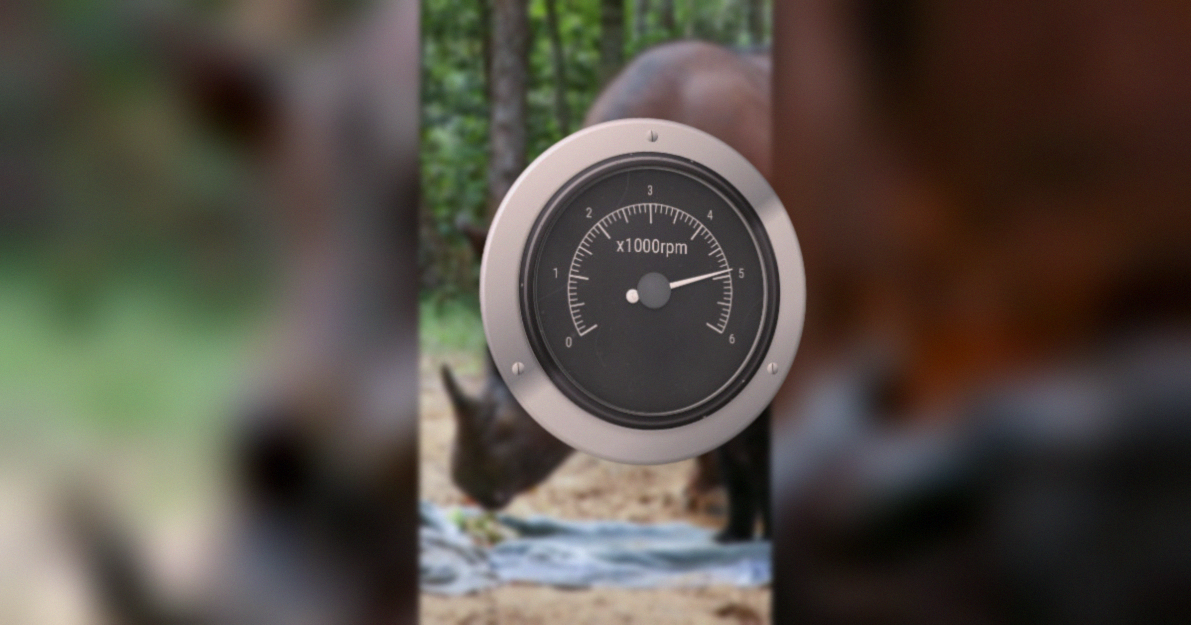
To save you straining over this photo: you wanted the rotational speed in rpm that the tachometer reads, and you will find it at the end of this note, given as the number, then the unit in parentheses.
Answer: 4900 (rpm)
